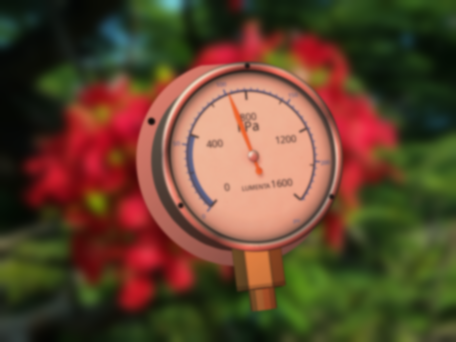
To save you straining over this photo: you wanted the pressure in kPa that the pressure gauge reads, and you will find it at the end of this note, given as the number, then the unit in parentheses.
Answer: 700 (kPa)
